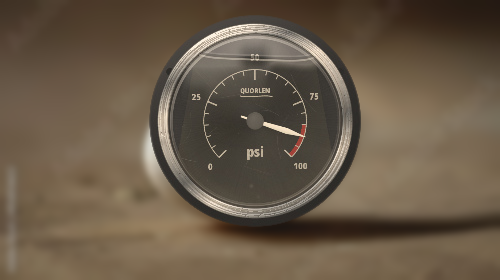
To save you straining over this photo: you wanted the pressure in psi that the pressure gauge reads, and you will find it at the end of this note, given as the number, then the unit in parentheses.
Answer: 90 (psi)
